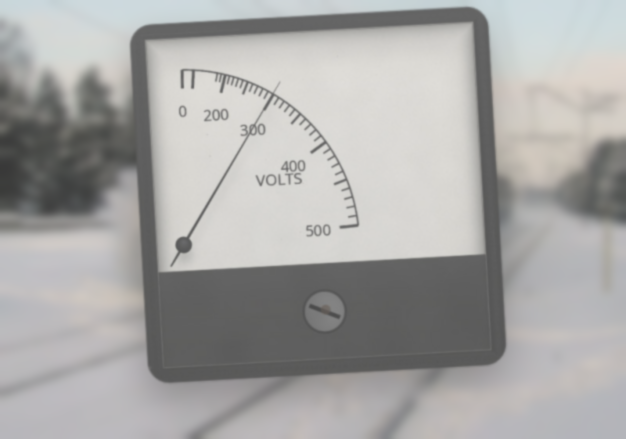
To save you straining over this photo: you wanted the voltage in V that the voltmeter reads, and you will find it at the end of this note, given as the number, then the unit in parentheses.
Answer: 300 (V)
